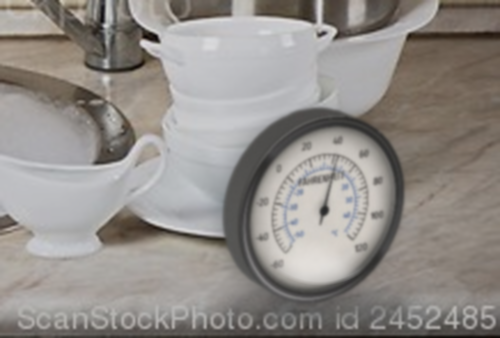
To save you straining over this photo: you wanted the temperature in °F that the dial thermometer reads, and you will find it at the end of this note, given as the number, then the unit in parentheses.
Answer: 40 (°F)
